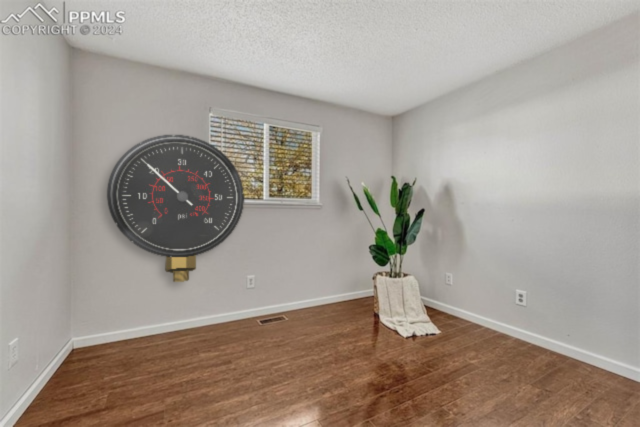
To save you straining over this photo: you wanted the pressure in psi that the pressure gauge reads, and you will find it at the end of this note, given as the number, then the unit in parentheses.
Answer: 20 (psi)
